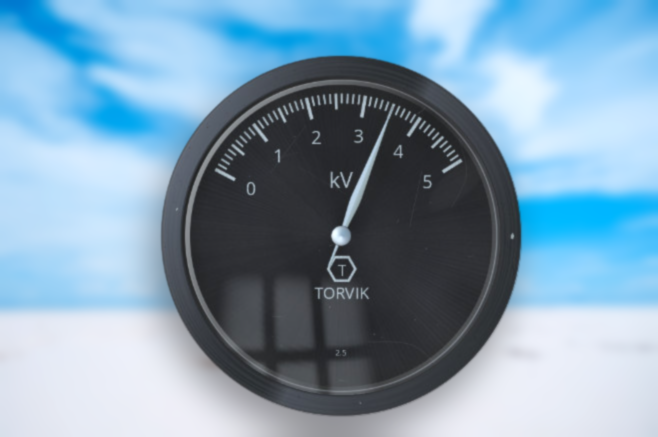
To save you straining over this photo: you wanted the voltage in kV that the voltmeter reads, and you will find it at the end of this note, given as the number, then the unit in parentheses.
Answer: 3.5 (kV)
